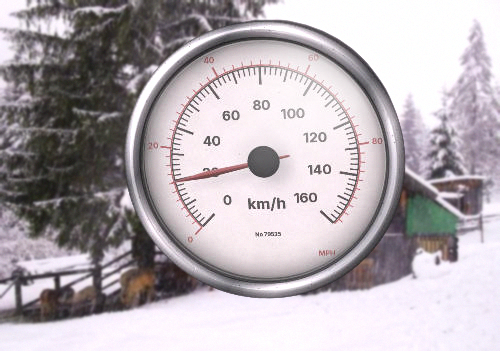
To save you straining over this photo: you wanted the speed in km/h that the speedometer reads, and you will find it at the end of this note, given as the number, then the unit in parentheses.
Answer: 20 (km/h)
